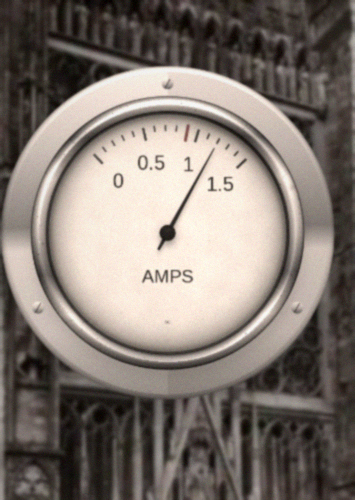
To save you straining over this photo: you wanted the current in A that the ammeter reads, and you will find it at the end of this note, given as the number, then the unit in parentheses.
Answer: 1.2 (A)
